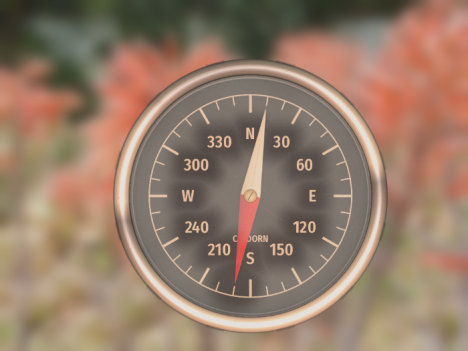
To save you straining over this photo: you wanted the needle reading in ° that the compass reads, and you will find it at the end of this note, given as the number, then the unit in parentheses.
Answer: 190 (°)
